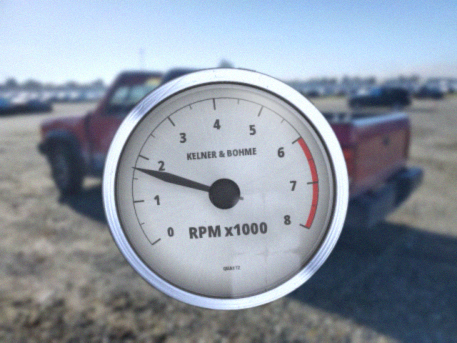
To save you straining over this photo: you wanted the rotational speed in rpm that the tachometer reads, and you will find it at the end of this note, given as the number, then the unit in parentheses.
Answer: 1750 (rpm)
